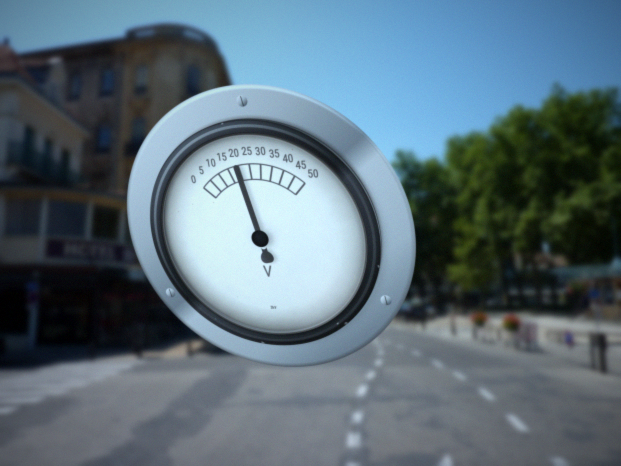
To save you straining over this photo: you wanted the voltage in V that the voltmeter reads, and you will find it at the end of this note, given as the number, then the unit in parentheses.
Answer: 20 (V)
